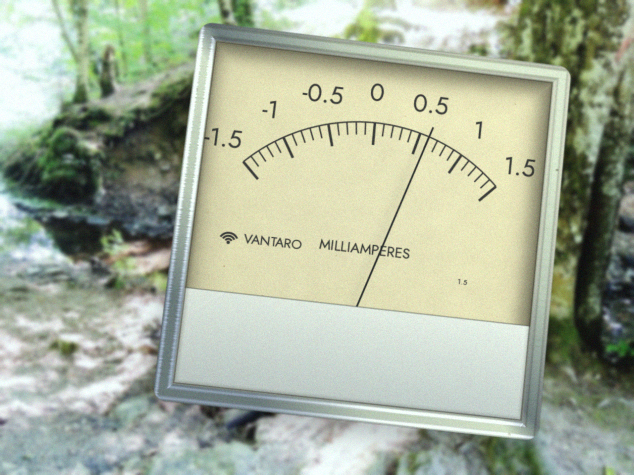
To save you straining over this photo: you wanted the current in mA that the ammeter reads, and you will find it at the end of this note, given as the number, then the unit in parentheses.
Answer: 0.6 (mA)
